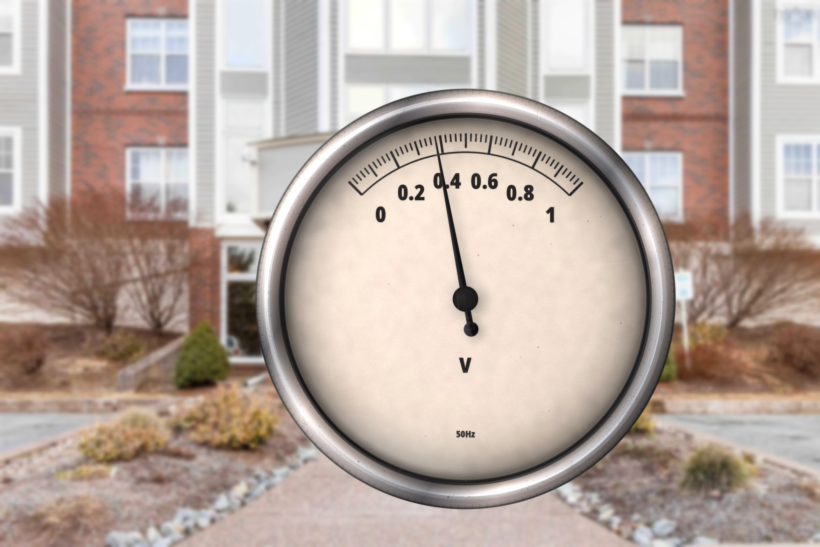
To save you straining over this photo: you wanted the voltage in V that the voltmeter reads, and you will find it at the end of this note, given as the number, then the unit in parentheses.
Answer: 0.38 (V)
